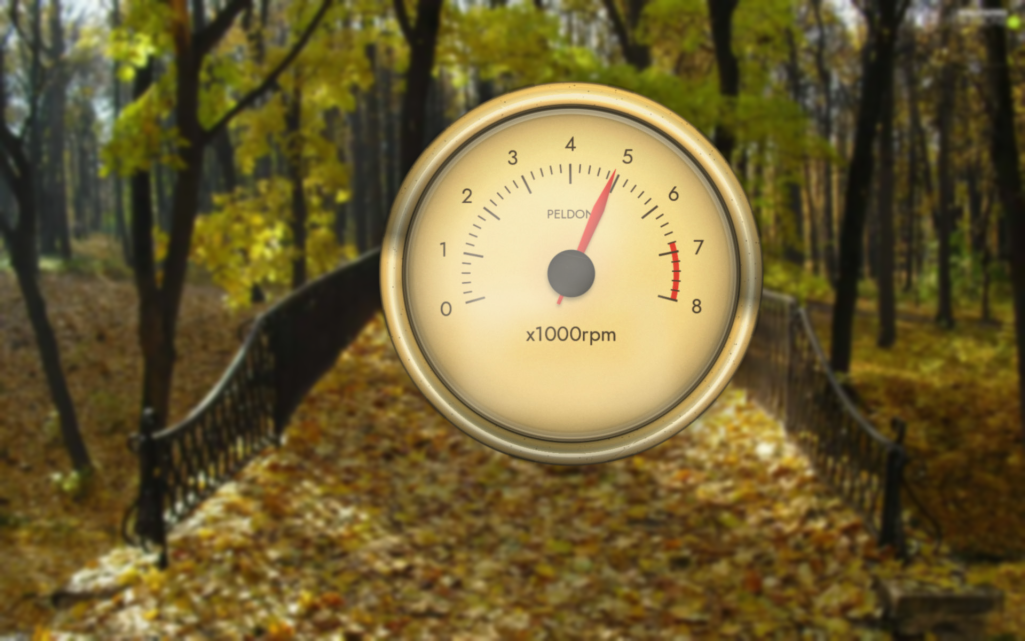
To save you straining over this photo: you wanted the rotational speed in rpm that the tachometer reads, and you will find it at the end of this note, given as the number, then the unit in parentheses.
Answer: 4900 (rpm)
